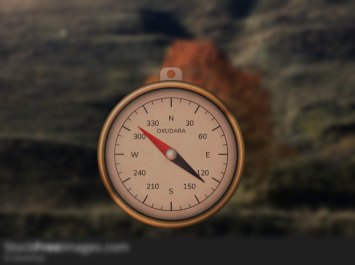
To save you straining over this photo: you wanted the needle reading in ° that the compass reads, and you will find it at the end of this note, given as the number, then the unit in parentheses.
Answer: 310 (°)
